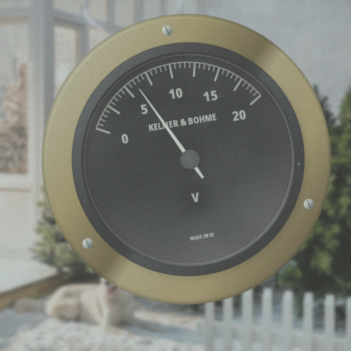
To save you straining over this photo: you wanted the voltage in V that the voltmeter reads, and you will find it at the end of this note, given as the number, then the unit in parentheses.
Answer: 6 (V)
